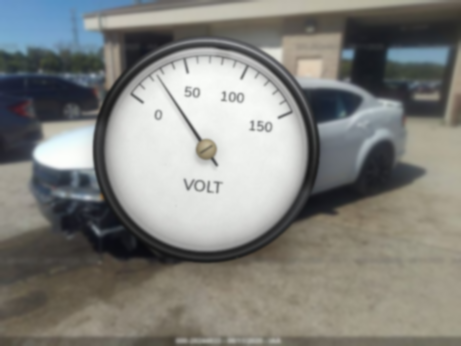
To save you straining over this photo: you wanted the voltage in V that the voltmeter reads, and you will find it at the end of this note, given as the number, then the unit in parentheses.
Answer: 25 (V)
